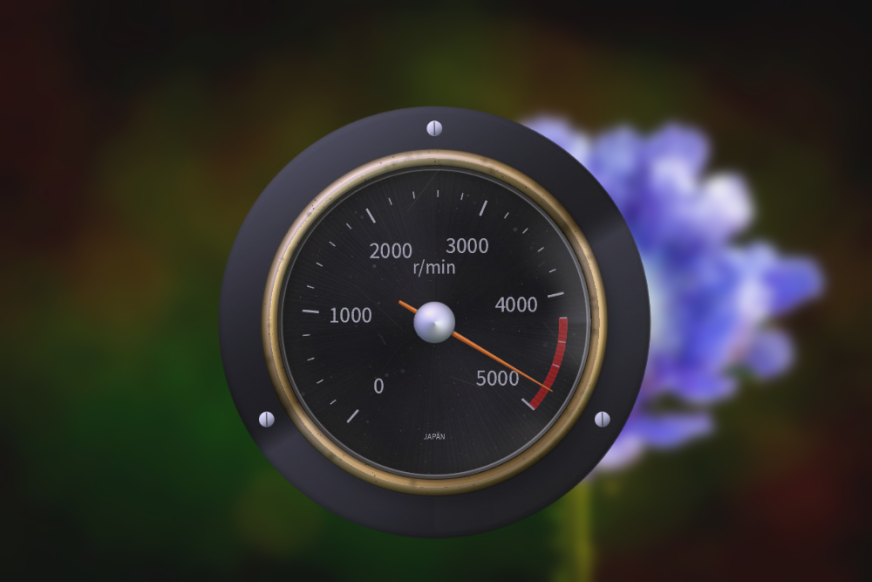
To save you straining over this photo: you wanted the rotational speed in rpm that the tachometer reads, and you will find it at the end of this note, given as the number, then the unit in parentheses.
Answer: 4800 (rpm)
